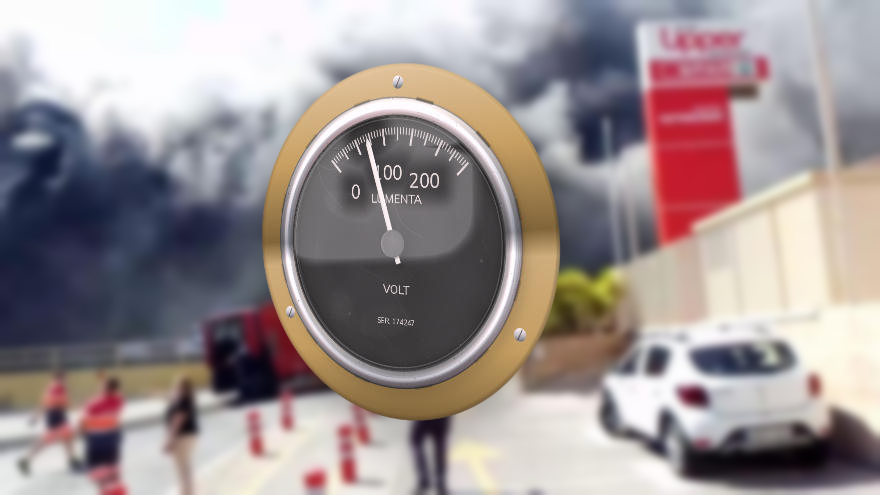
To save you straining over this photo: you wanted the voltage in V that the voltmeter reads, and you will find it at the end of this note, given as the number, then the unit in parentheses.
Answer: 75 (V)
